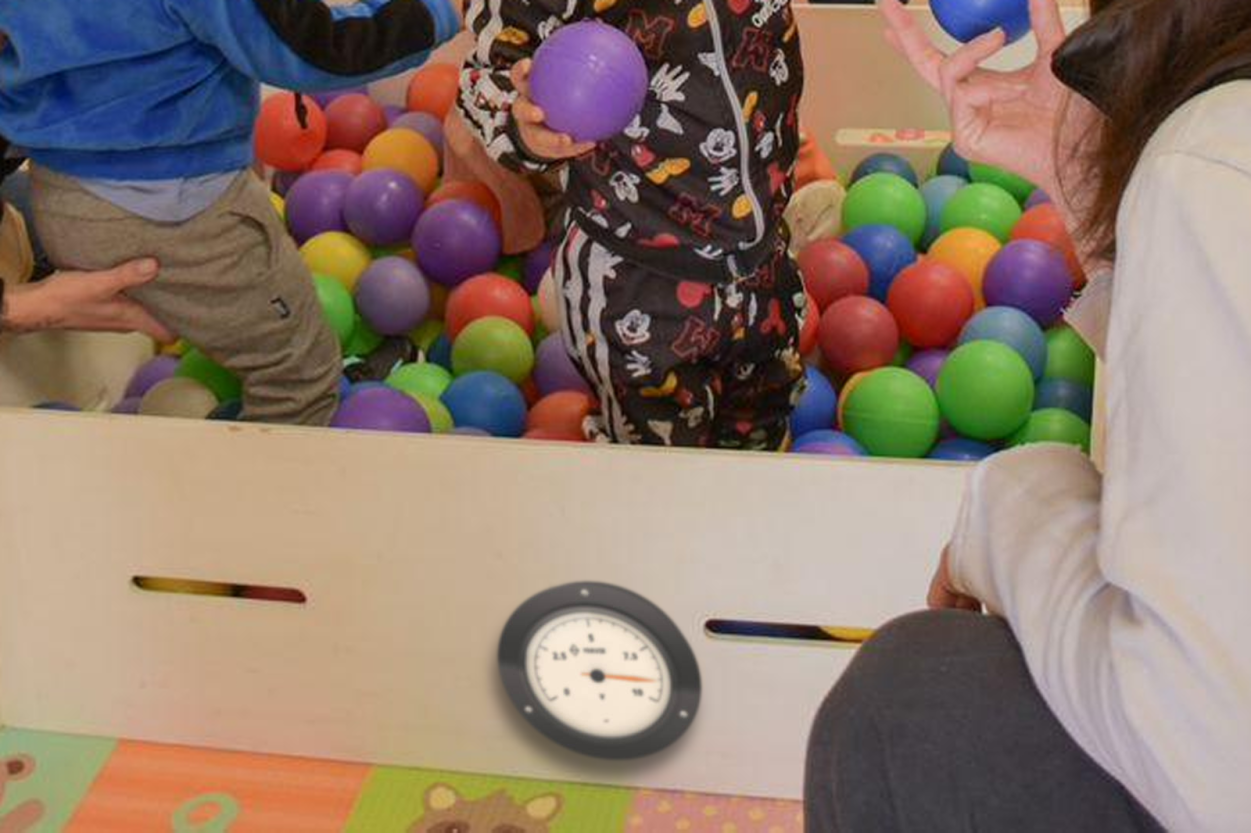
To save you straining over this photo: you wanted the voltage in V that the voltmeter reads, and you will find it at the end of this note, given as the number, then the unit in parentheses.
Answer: 9 (V)
